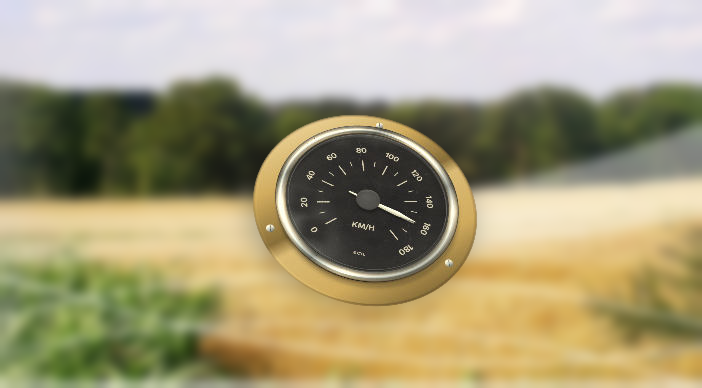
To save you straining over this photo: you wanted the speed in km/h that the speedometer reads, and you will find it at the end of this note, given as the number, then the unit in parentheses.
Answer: 160 (km/h)
